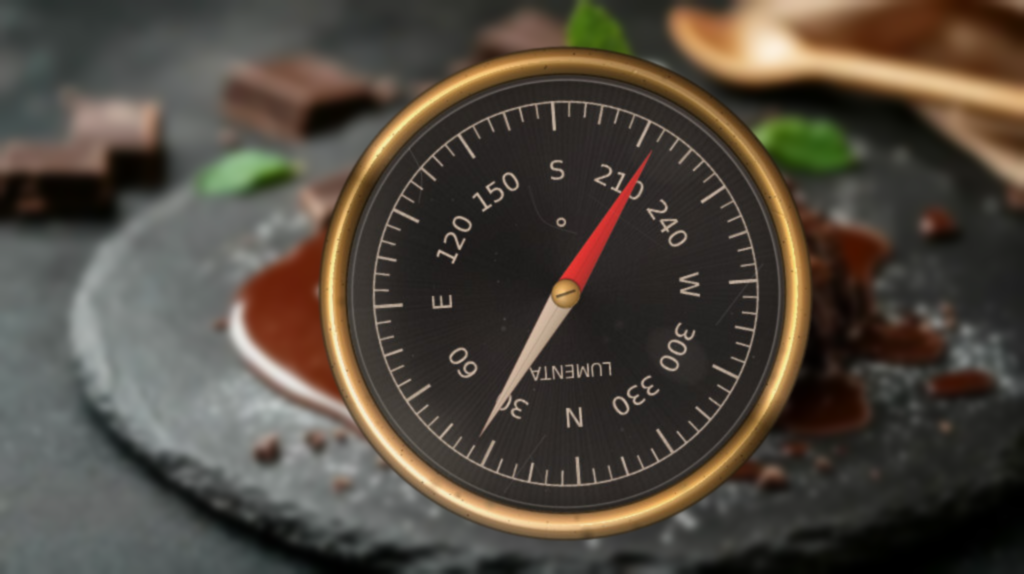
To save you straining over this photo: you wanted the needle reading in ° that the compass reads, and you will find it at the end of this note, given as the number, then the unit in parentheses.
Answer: 215 (°)
